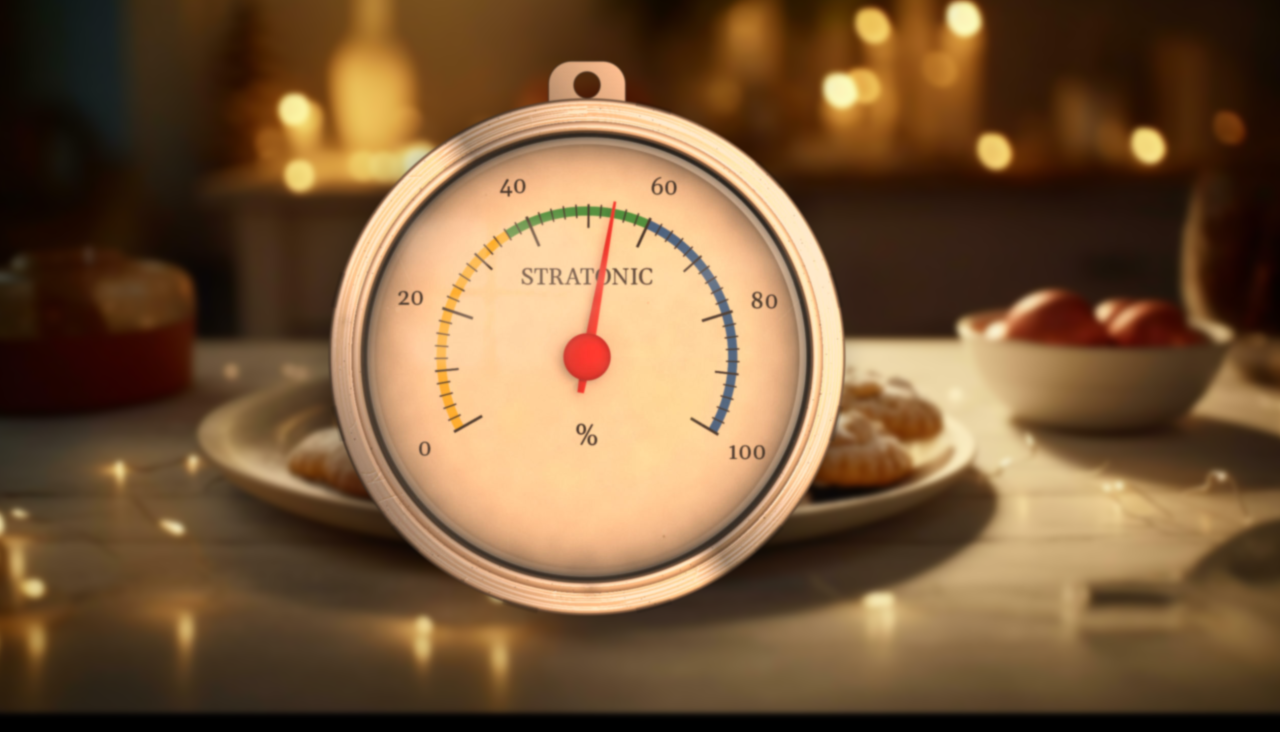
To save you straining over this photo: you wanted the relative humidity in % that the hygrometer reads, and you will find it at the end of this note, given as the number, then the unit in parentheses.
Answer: 54 (%)
